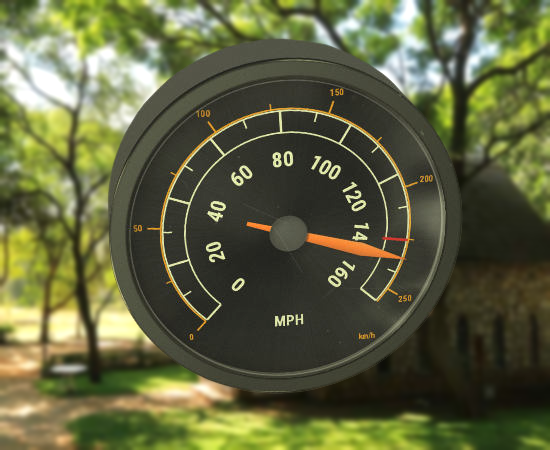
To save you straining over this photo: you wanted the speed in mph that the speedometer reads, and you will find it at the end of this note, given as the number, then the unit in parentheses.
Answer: 145 (mph)
